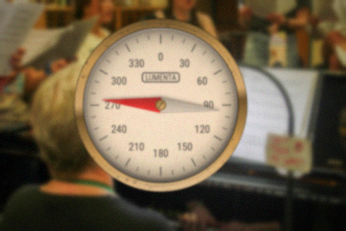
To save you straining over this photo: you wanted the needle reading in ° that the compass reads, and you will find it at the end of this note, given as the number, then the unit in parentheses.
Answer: 275 (°)
